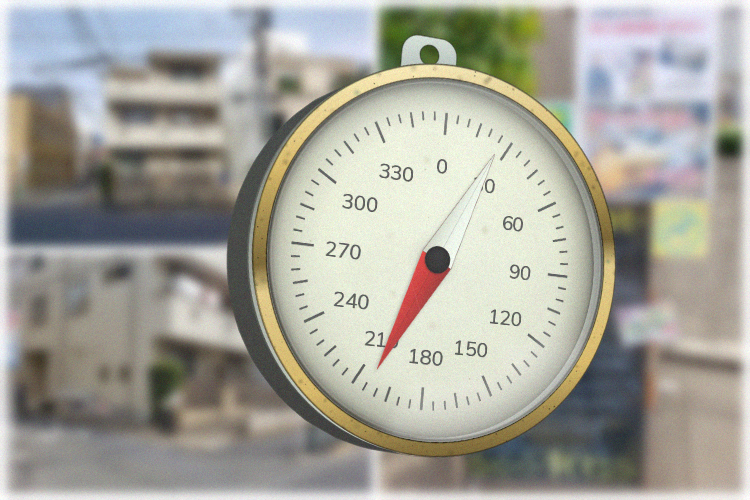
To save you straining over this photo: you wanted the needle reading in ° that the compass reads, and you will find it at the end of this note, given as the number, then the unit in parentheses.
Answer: 205 (°)
